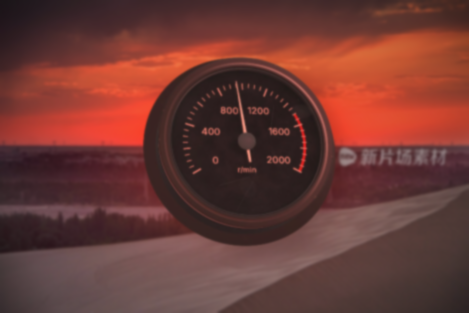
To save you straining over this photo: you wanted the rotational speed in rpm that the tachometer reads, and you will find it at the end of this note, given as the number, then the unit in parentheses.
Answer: 950 (rpm)
